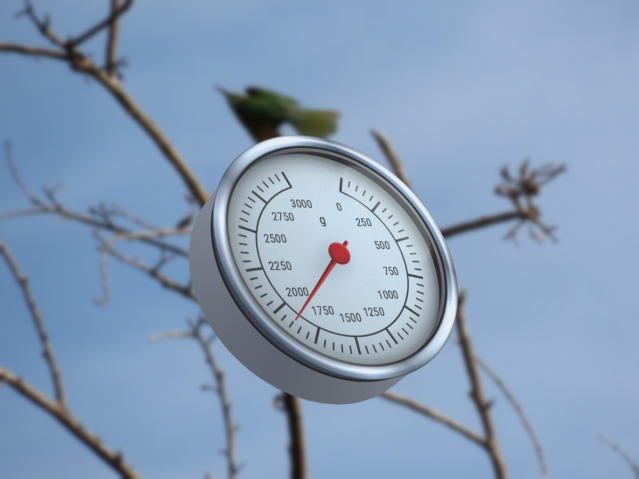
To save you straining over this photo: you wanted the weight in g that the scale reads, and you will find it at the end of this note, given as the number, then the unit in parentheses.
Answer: 1900 (g)
